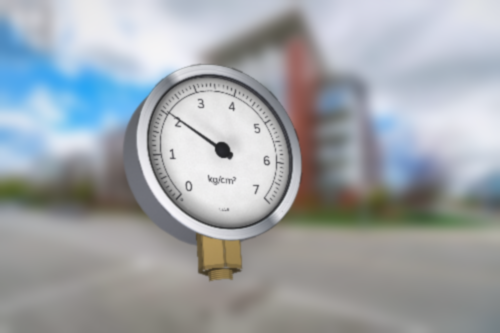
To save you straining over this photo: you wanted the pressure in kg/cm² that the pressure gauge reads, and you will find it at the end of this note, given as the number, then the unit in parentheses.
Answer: 2 (kg/cm²)
